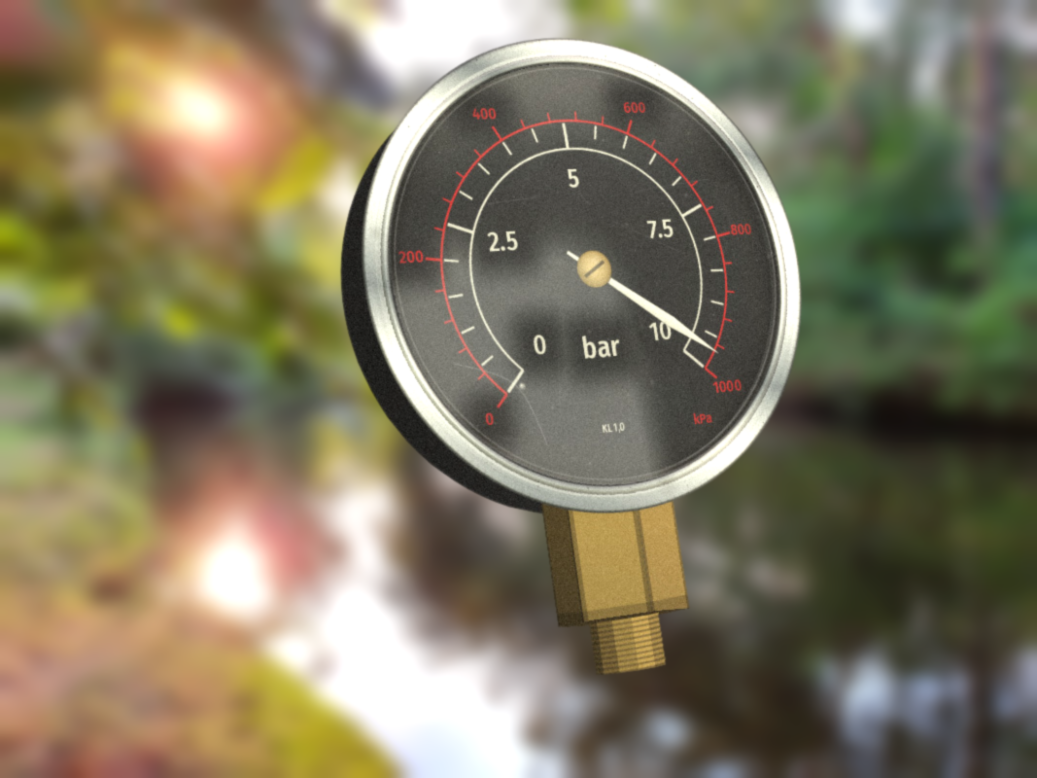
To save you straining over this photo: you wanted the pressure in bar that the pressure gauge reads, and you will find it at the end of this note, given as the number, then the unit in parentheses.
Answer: 9.75 (bar)
